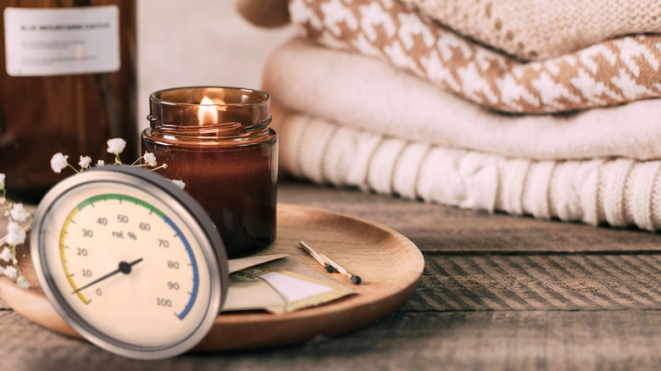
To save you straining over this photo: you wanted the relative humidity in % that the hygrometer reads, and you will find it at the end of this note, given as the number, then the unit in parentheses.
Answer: 5 (%)
